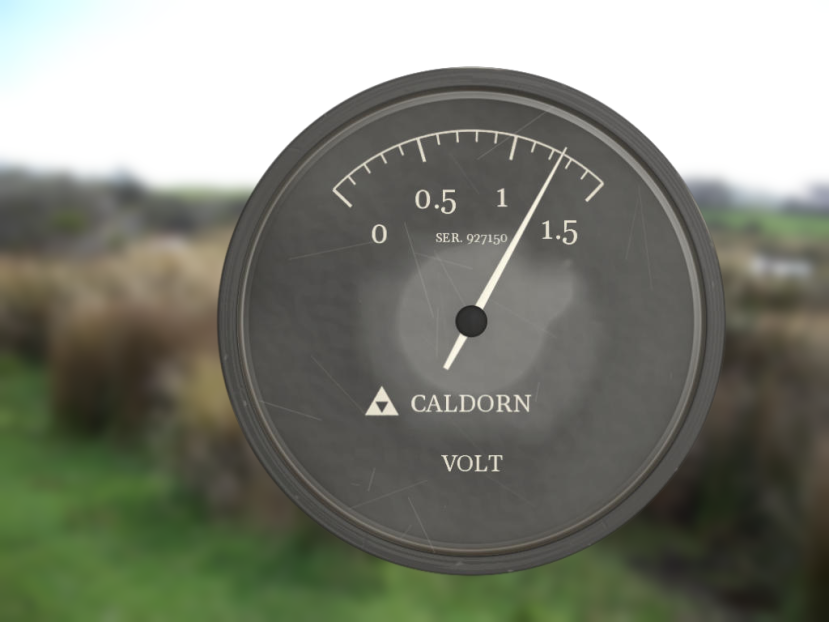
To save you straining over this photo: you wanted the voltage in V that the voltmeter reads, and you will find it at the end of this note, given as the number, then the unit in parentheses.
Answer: 1.25 (V)
